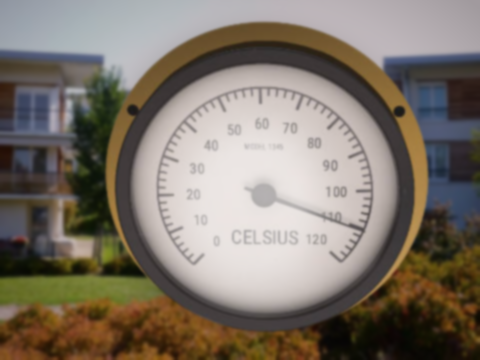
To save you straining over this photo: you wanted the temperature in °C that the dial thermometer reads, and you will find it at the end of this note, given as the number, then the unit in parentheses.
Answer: 110 (°C)
